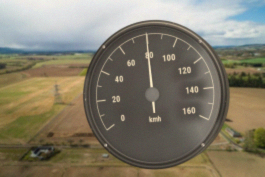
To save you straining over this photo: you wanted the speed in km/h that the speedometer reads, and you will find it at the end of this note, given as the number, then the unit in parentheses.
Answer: 80 (km/h)
